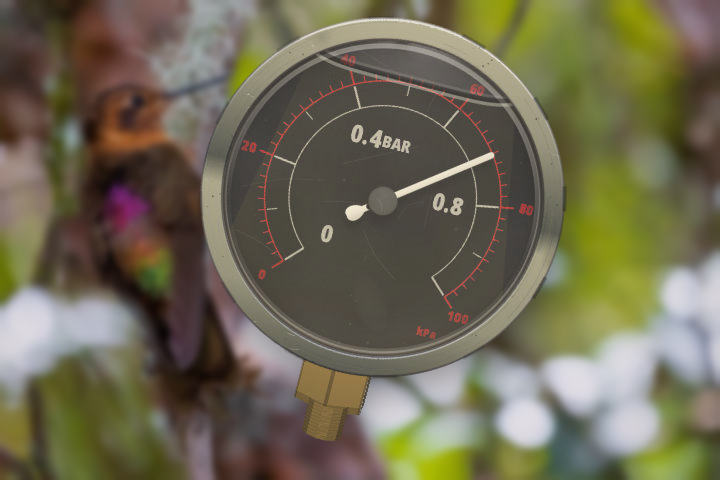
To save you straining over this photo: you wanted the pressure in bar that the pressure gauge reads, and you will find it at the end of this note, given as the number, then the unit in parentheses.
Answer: 0.7 (bar)
